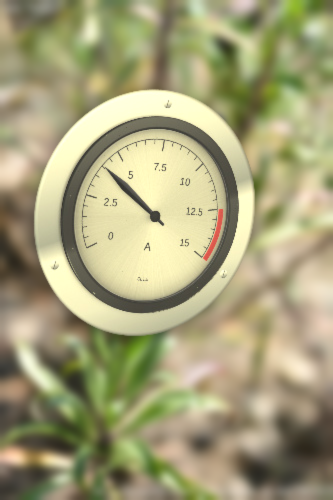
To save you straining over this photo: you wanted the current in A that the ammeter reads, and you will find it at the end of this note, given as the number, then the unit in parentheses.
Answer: 4 (A)
